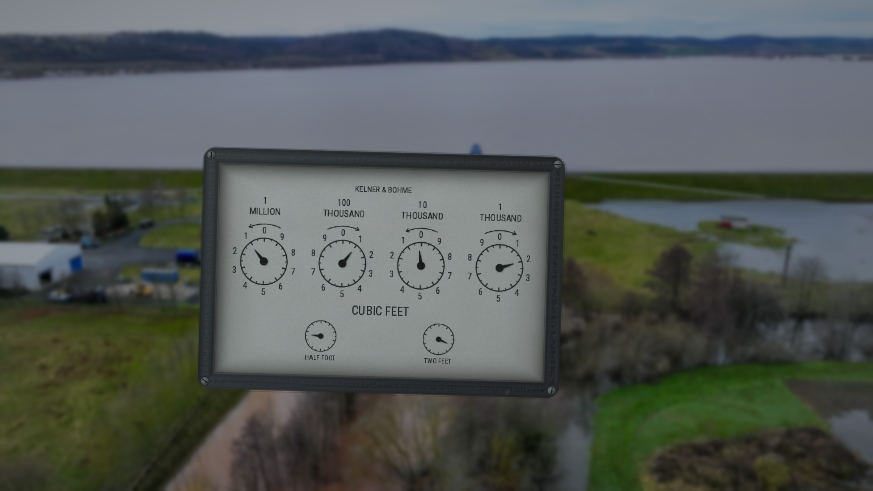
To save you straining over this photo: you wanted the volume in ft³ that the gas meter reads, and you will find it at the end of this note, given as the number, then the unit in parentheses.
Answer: 110200 (ft³)
